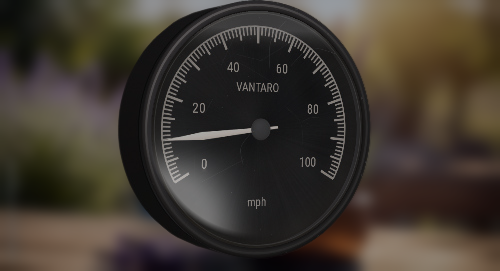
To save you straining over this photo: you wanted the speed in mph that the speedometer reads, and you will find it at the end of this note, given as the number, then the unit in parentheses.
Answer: 10 (mph)
